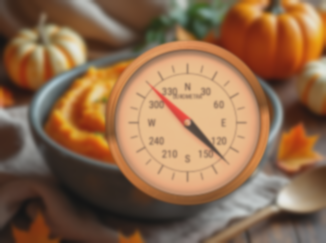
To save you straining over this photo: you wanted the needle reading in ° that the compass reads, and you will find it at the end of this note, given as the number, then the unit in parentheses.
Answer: 315 (°)
